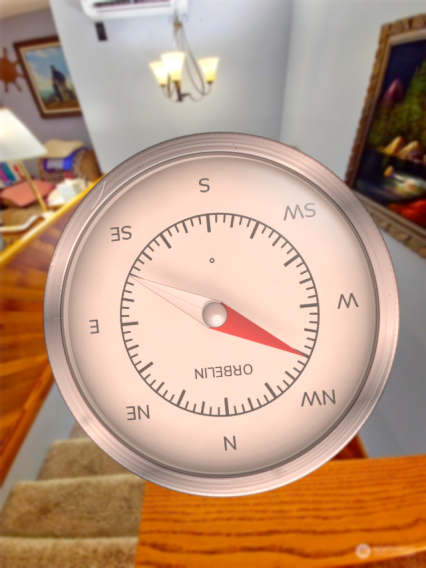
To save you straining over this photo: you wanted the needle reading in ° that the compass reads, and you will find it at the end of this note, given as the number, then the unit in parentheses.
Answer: 300 (°)
